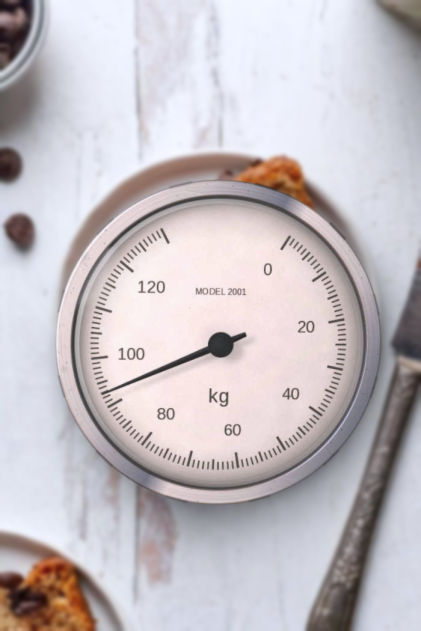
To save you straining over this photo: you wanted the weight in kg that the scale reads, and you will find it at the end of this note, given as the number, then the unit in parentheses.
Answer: 93 (kg)
